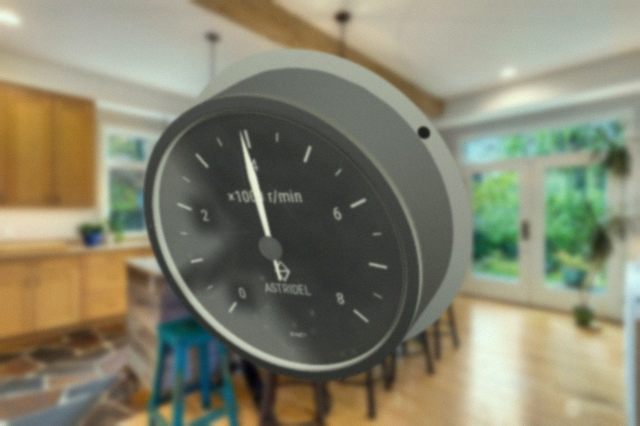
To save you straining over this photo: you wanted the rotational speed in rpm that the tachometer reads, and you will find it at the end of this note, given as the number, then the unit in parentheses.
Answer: 4000 (rpm)
